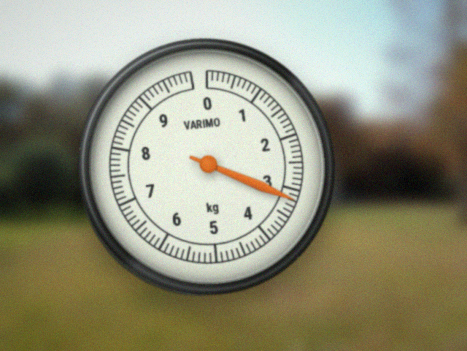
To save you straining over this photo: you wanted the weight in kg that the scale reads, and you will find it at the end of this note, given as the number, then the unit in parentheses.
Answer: 3.2 (kg)
